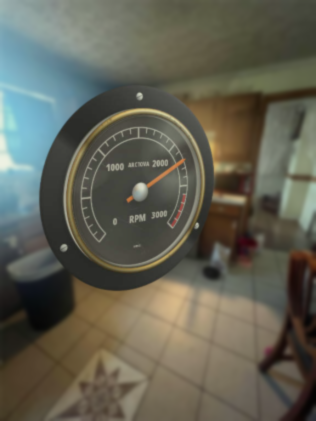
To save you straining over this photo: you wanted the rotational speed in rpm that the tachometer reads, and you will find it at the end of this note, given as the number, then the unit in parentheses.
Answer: 2200 (rpm)
